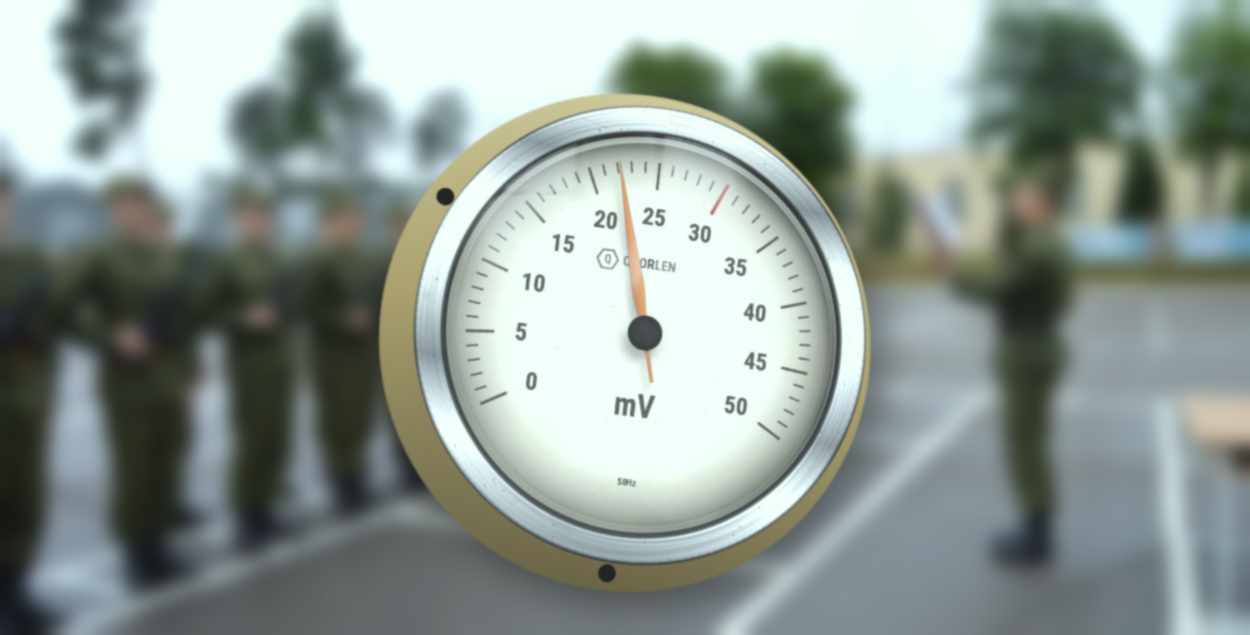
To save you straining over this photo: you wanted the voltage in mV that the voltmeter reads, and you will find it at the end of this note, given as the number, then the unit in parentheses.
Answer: 22 (mV)
